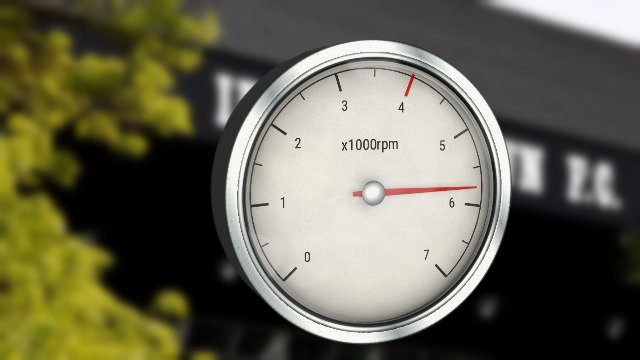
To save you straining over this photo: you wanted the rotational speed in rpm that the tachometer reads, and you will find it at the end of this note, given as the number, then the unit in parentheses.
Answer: 5750 (rpm)
